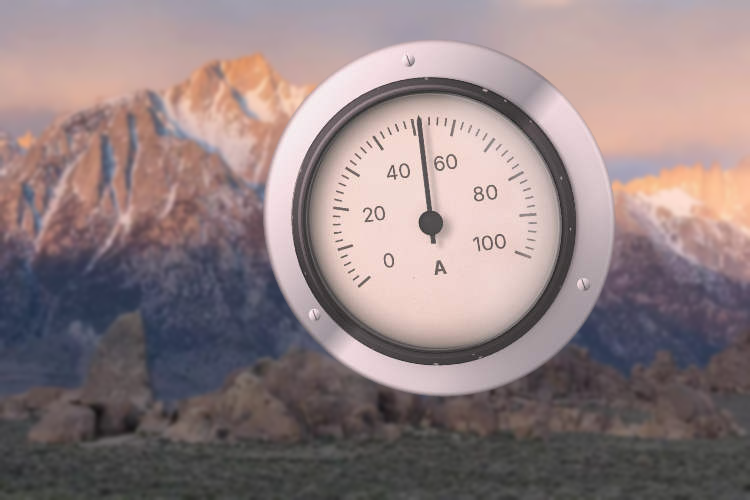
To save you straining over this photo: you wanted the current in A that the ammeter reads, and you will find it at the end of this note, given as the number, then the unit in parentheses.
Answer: 52 (A)
